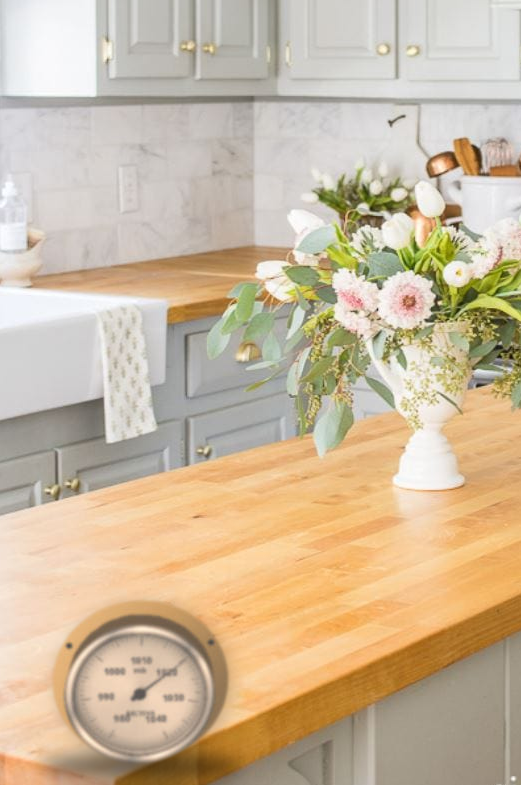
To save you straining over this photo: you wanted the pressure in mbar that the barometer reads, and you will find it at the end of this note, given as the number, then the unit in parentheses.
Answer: 1020 (mbar)
